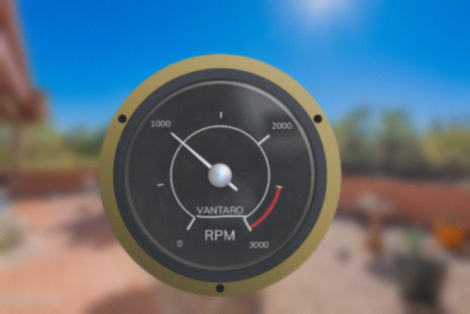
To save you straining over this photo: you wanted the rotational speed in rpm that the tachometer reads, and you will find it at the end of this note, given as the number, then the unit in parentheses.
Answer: 1000 (rpm)
